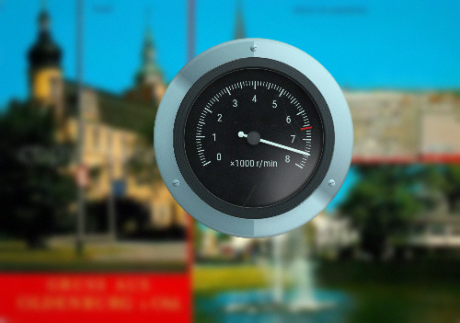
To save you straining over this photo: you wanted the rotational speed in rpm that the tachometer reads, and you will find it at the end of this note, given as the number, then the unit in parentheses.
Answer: 7500 (rpm)
